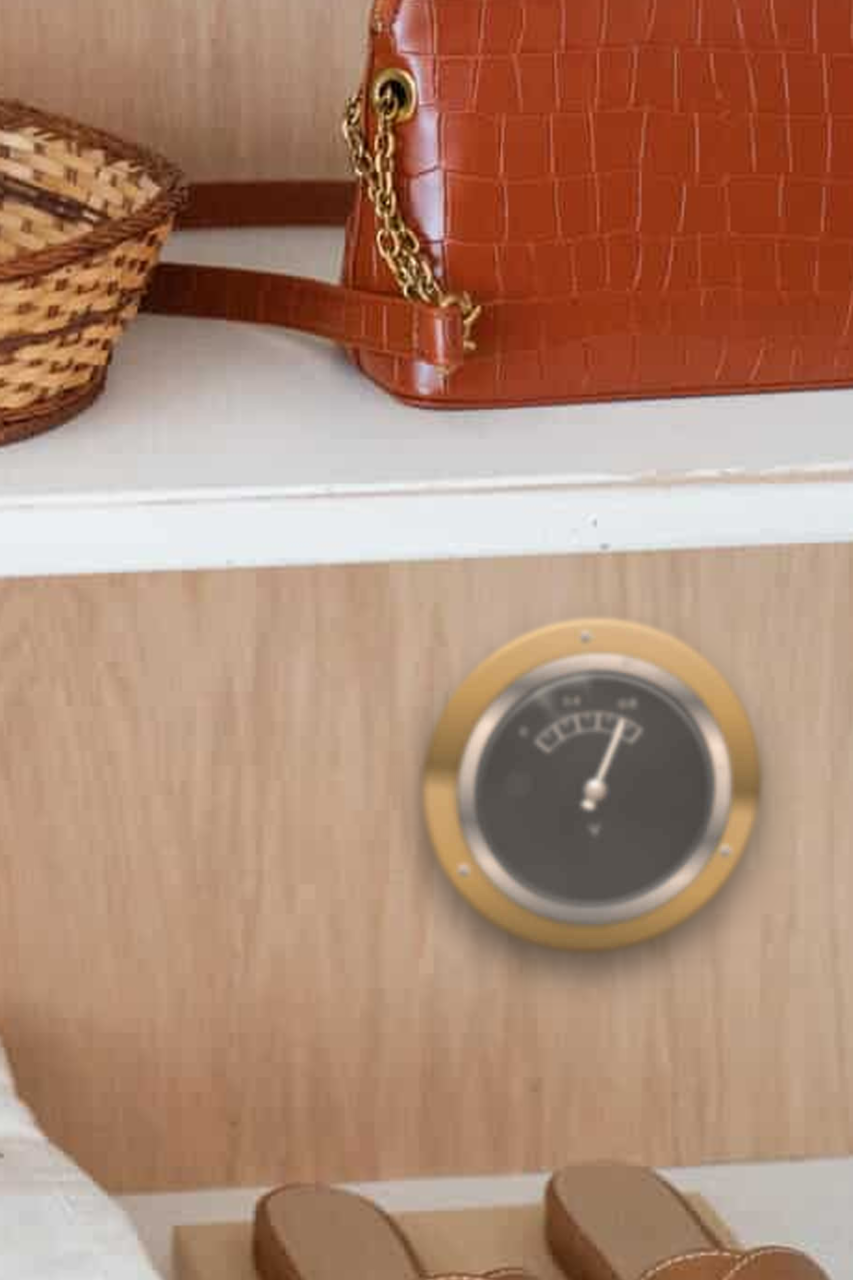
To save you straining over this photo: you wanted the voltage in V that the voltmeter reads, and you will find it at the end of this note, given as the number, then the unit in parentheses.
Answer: 0.8 (V)
